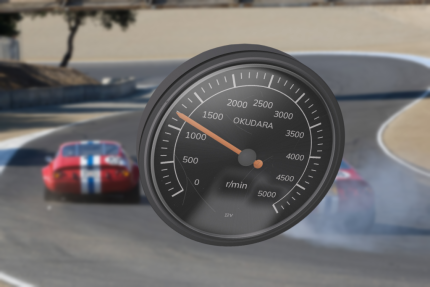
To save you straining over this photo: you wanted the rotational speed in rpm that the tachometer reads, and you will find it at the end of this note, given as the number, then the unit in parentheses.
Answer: 1200 (rpm)
